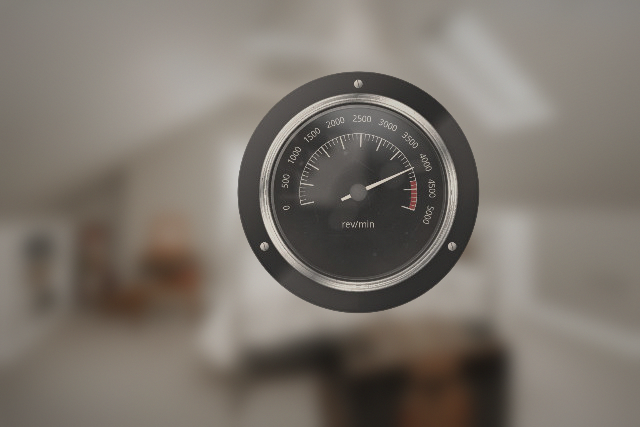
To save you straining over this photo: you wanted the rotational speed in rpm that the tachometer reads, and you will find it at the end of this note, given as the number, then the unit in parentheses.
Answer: 4000 (rpm)
